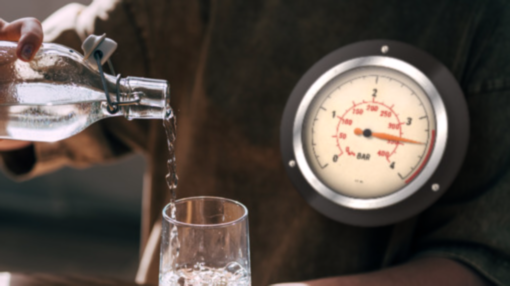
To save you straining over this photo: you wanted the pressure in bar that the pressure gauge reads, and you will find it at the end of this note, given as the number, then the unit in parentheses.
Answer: 3.4 (bar)
